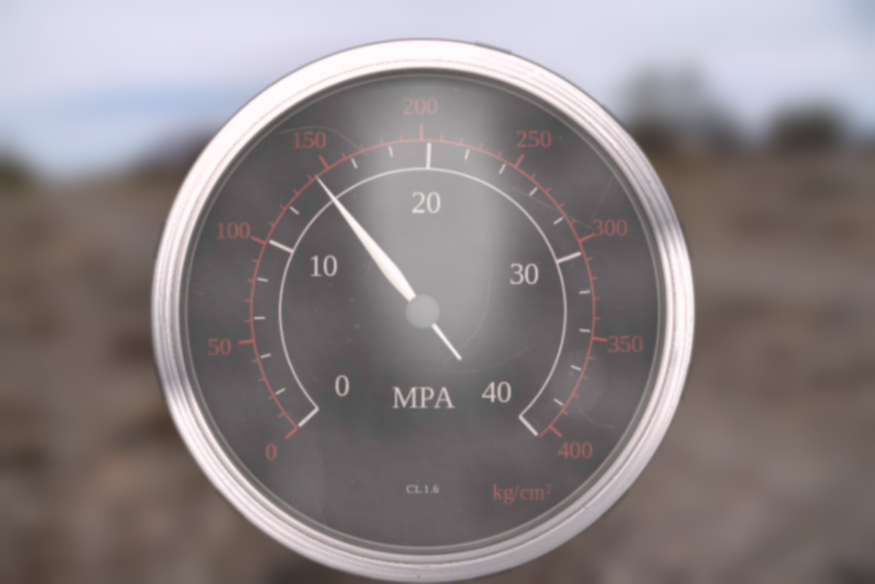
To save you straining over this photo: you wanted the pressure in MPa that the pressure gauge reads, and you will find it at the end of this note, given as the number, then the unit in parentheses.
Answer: 14 (MPa)
